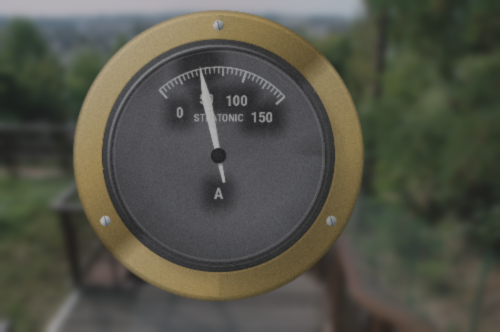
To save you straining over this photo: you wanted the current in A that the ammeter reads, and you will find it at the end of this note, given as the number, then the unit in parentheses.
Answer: 50 (A)
